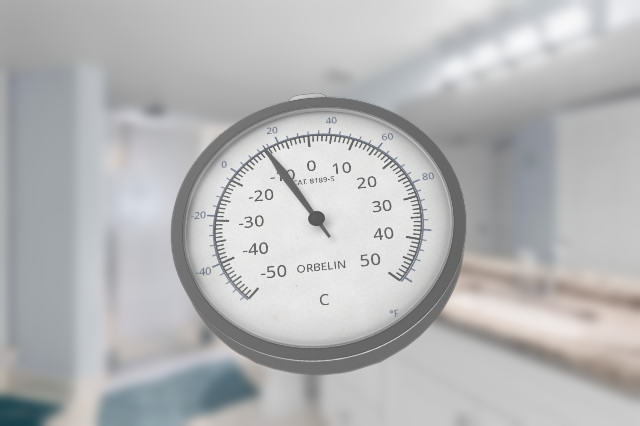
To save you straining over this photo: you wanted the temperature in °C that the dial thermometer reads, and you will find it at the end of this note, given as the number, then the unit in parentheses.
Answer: -10 (°C)
